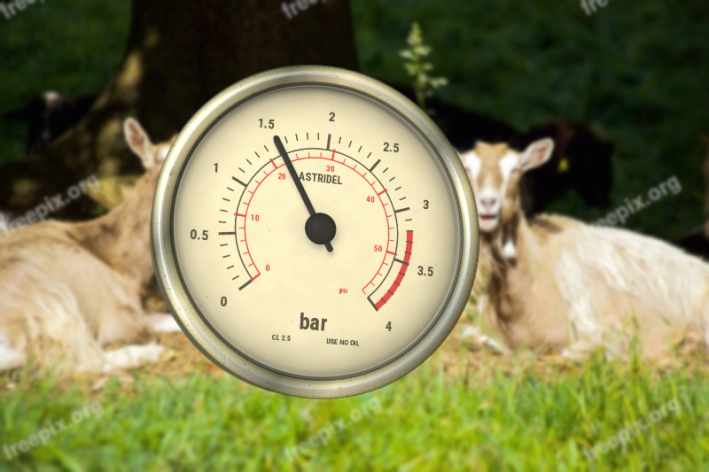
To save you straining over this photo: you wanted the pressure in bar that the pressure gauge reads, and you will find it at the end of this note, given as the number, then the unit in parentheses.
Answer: 1.5 (bar)
